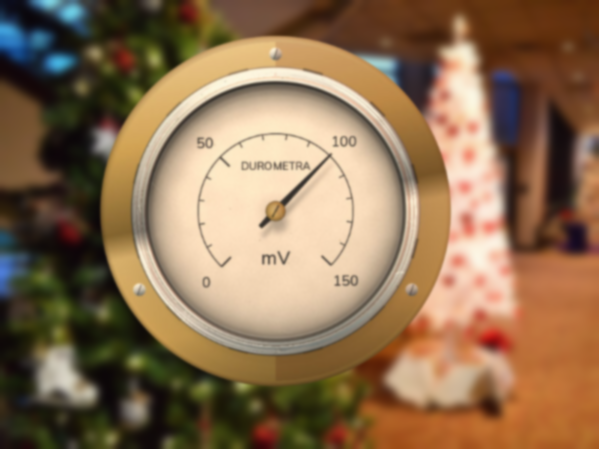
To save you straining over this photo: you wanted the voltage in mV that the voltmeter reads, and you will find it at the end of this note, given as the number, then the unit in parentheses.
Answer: 100 (mV)
